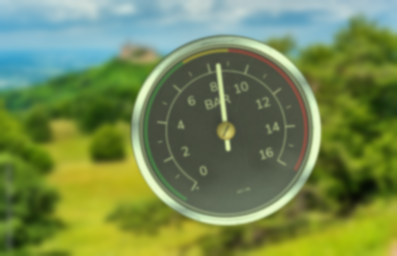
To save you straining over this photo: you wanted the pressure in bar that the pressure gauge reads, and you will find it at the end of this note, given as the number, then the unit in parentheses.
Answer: 8.5 (bar)
